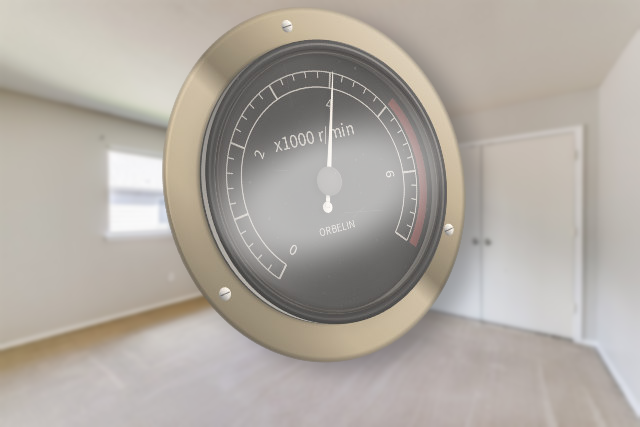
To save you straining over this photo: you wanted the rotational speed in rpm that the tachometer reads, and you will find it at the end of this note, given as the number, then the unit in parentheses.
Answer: 4000 (rpm)
